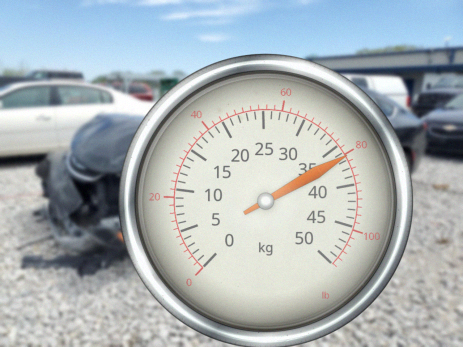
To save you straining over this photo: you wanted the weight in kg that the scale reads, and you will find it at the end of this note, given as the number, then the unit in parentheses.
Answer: 36.5 (kg)
